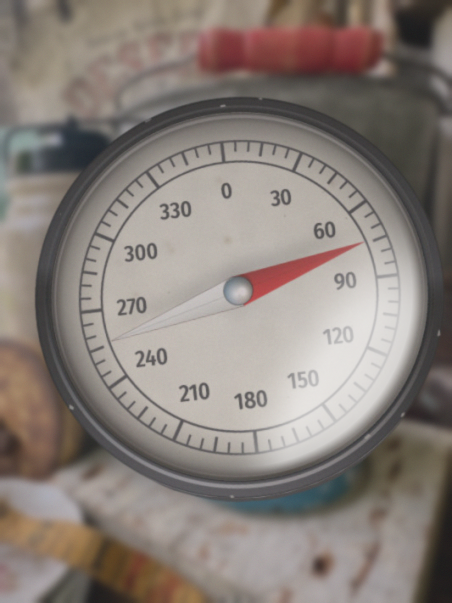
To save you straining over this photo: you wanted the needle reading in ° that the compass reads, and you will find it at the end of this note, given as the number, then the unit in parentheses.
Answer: 75 (°)
